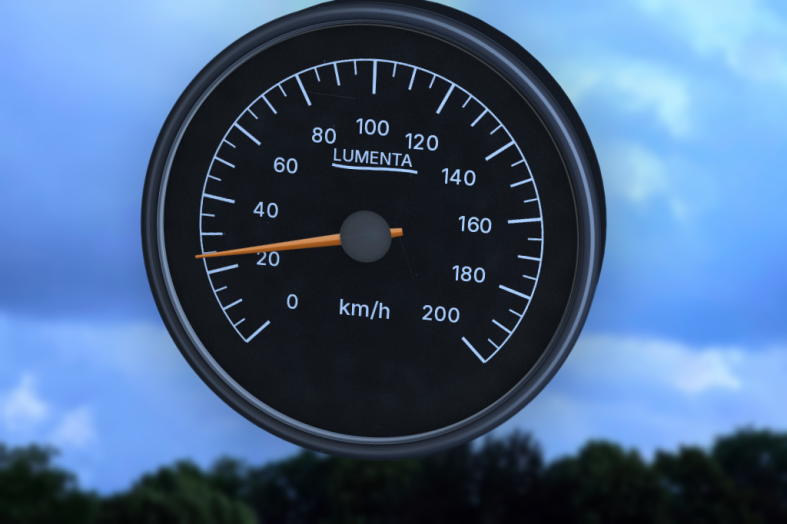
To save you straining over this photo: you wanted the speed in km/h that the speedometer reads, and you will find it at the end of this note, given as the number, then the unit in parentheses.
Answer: 25 (km/h)
